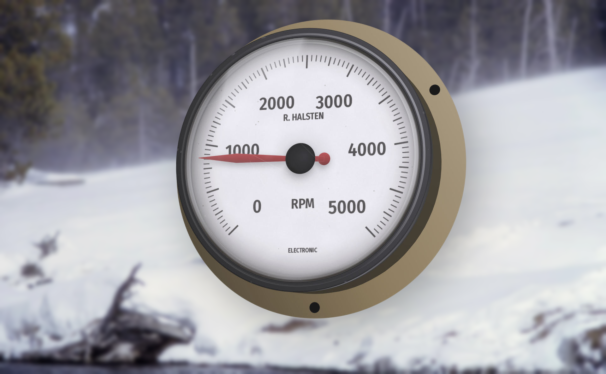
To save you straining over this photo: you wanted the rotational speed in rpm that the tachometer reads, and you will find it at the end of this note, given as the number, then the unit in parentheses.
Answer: 850 (rpm)
